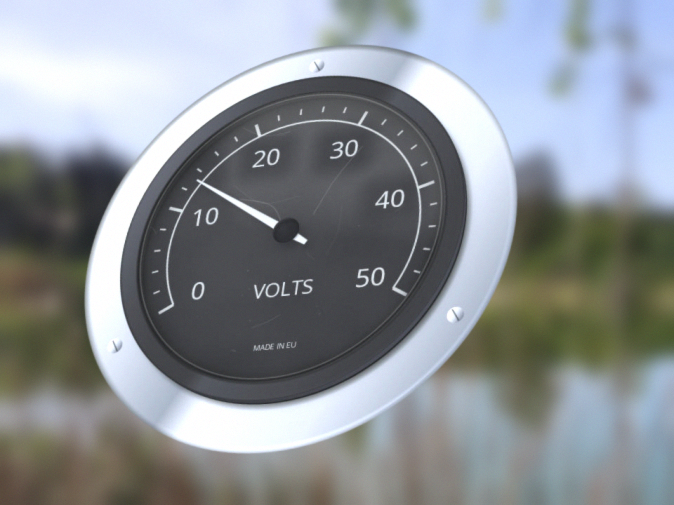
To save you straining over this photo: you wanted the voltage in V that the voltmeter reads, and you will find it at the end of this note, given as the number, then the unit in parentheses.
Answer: 13 (V)
